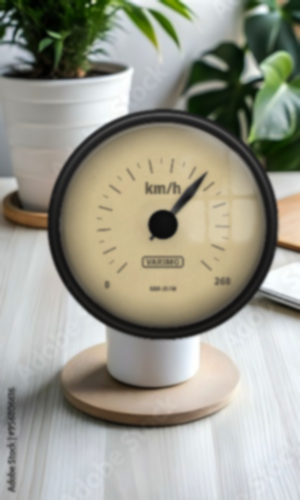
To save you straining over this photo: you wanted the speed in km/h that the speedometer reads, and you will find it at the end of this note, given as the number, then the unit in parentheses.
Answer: 170 (km/h)
